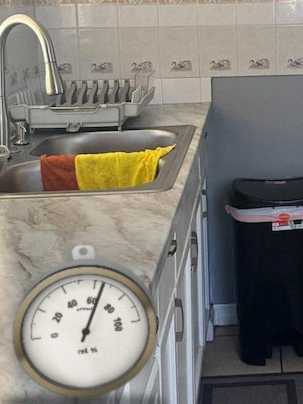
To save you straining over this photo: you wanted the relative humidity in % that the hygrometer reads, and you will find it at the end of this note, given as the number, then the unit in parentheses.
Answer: 65 (%)
